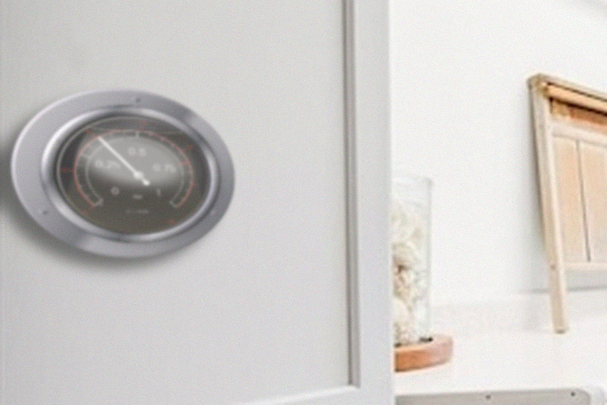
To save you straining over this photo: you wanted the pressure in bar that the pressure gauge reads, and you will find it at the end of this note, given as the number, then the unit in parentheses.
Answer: 0.35 (bar)
